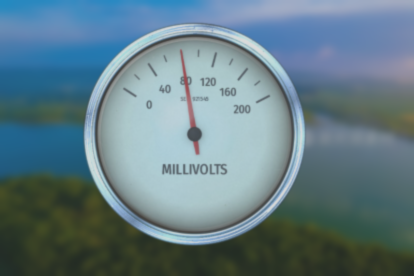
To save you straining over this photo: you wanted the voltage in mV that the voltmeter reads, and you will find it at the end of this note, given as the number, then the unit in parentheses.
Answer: 80 (mV)
